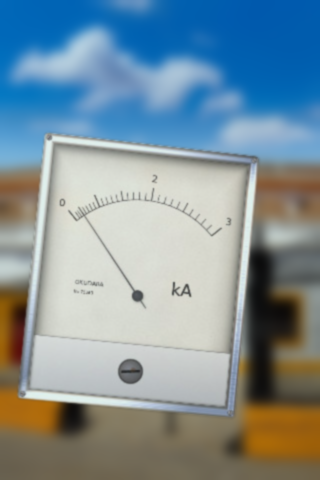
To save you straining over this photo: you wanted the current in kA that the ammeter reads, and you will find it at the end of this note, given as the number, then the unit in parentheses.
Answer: 0.5 (kA)
